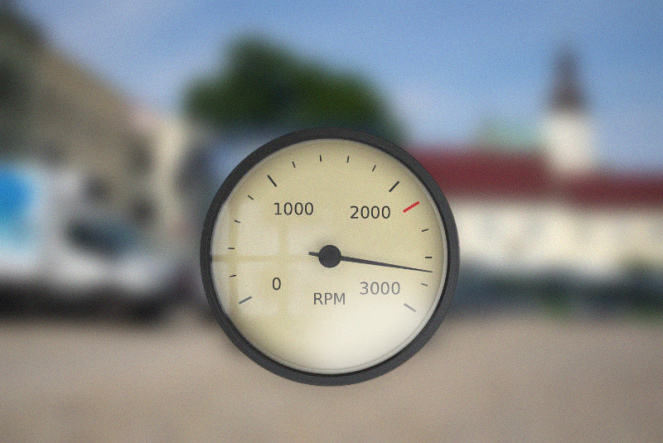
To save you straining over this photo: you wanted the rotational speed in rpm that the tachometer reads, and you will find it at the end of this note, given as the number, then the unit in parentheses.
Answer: 2700 (rpm)
